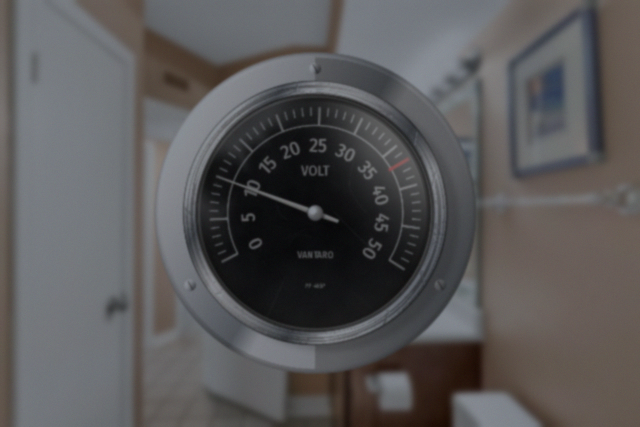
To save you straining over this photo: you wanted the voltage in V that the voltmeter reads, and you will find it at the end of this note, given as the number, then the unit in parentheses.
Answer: 10 (V)
